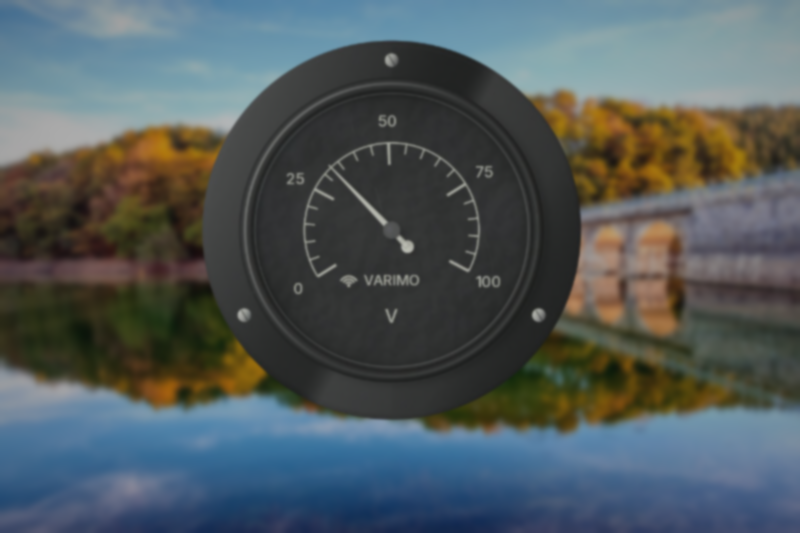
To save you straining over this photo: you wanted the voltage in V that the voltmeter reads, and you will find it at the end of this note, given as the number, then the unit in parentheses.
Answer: 32.5 (V)
